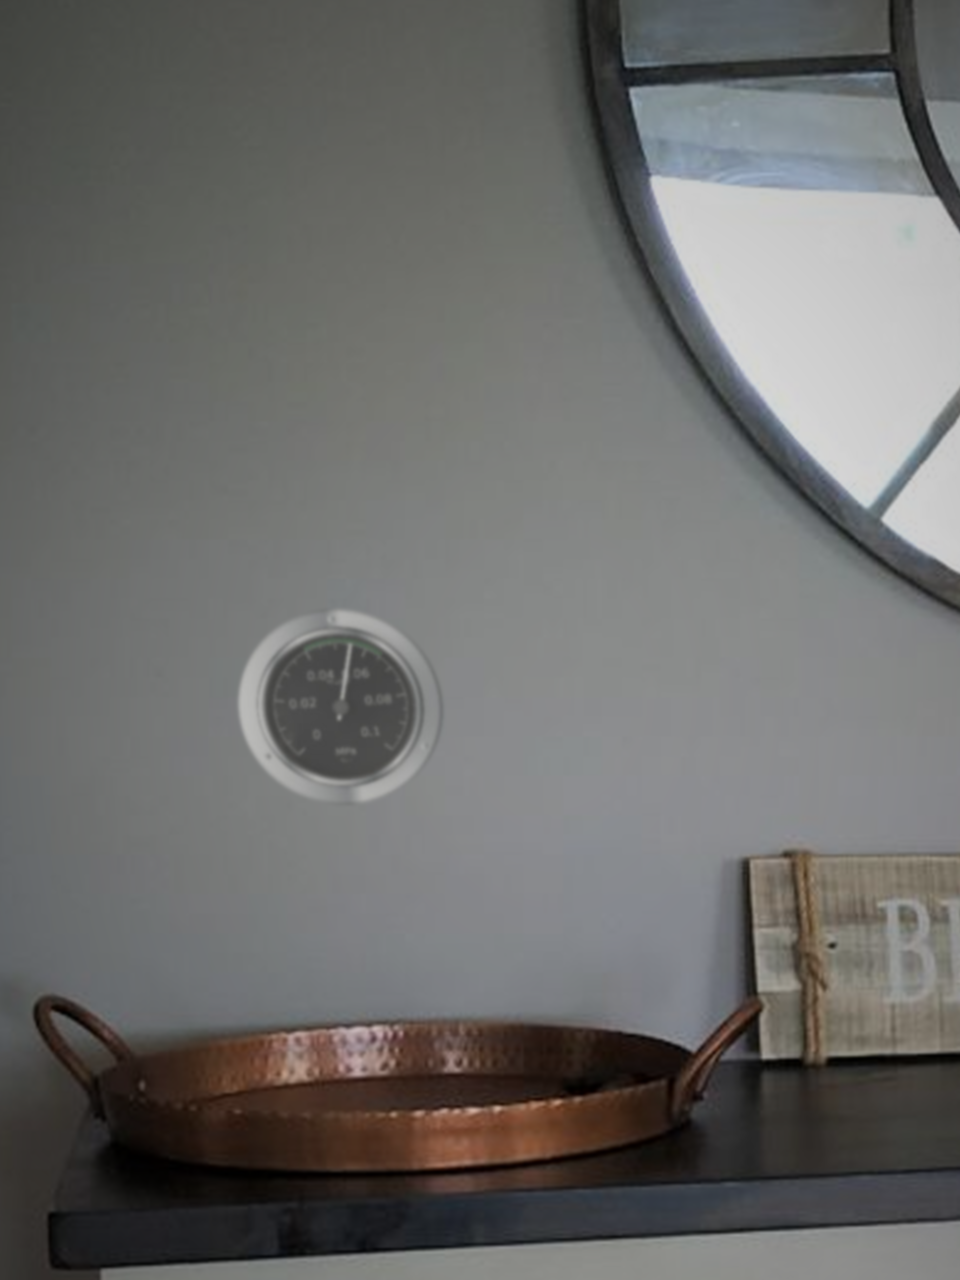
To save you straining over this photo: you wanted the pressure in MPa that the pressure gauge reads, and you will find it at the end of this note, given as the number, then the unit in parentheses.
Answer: 0.055 (MPa)
